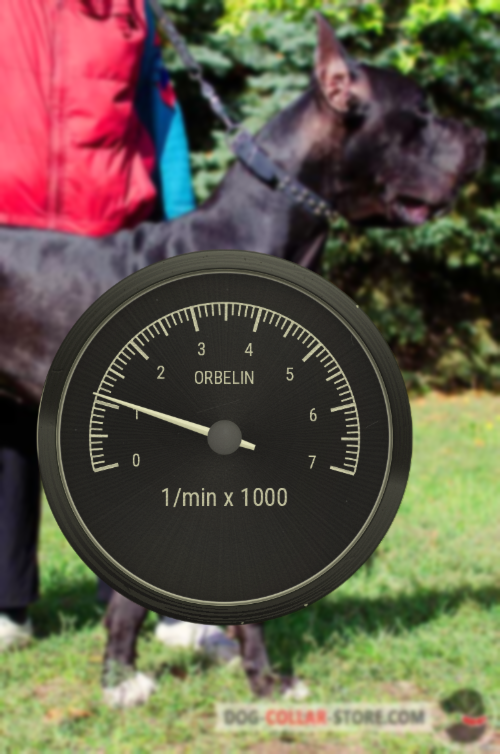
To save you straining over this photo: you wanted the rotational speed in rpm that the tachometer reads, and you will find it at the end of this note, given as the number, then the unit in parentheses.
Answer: 1100 (rpm)
